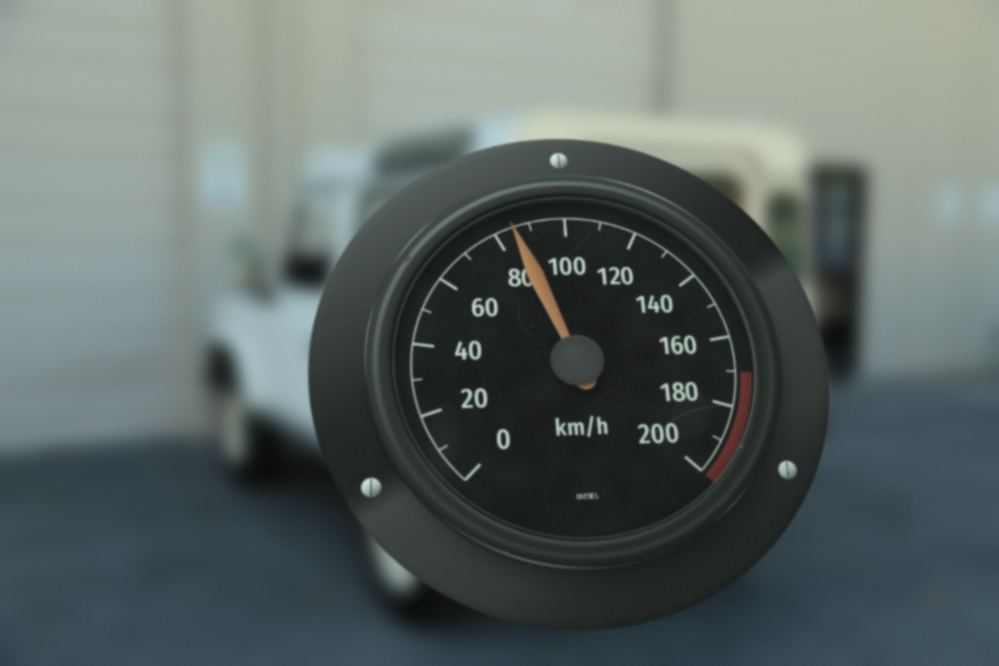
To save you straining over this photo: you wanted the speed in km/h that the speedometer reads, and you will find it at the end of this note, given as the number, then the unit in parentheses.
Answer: 85 (km/h)
